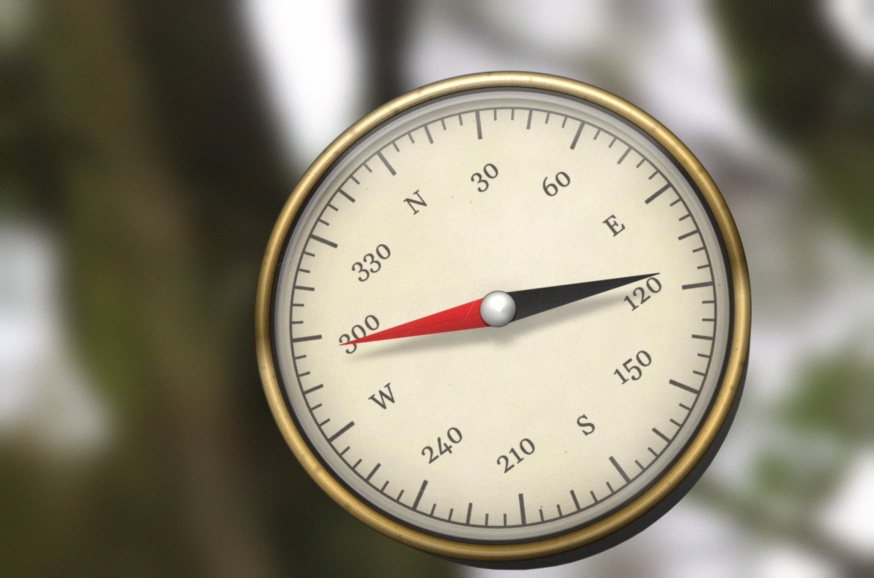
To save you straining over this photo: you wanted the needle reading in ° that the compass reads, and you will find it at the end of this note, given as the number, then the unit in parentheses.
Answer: 295 (°)
